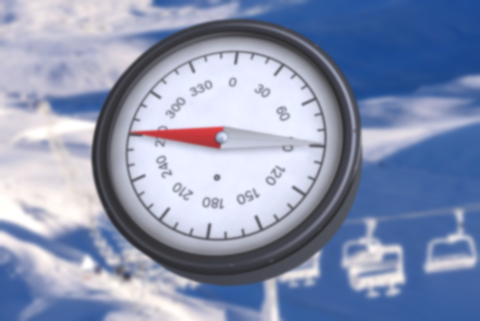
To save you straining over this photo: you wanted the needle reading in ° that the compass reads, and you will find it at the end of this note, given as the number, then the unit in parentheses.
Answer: 270 (°)
